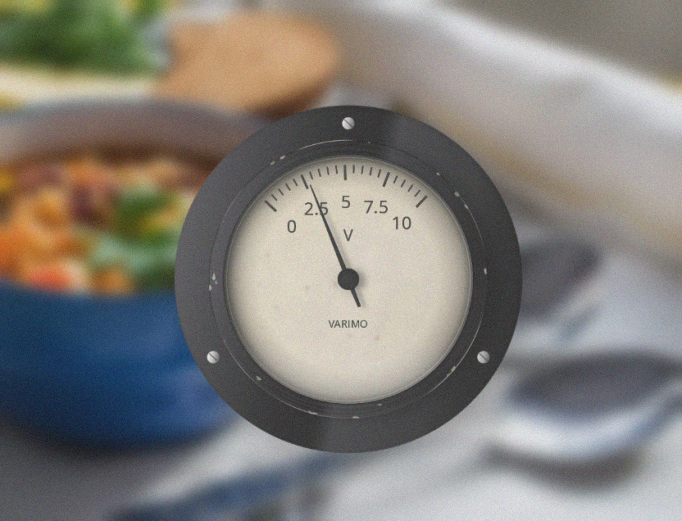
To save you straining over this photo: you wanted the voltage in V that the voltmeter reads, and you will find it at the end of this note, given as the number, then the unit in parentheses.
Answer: 2.75 (V)
